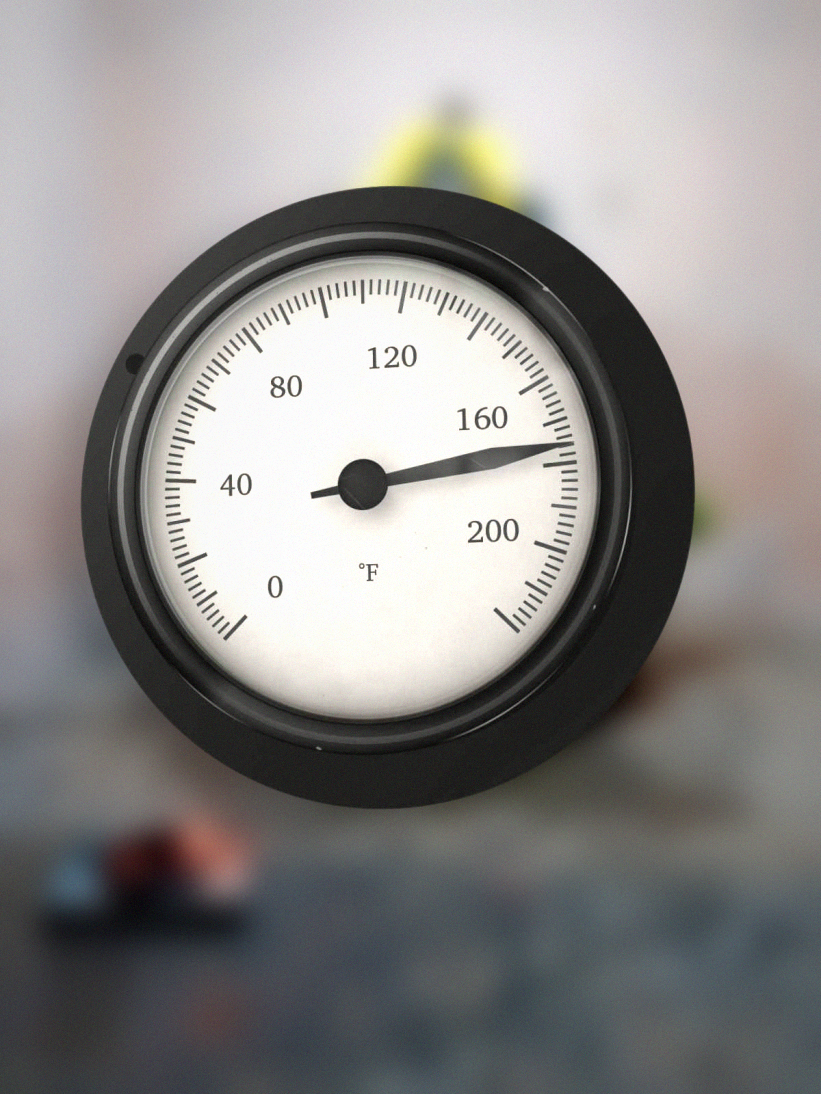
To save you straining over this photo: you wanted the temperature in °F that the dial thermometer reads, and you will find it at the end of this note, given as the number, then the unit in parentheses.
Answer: 176 (°F)
